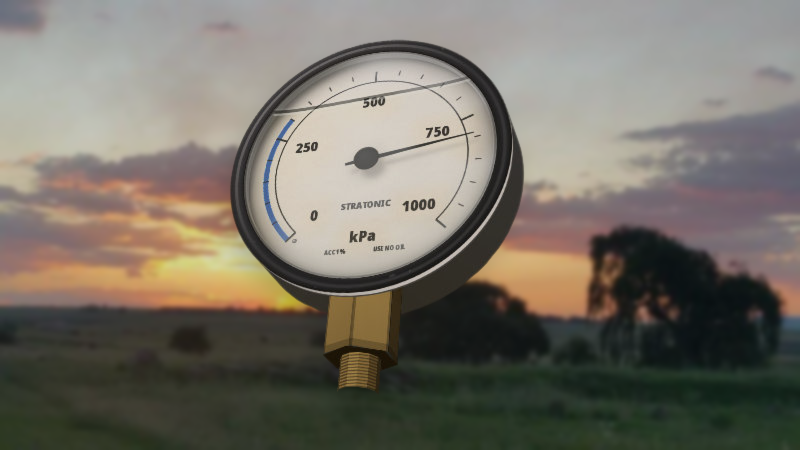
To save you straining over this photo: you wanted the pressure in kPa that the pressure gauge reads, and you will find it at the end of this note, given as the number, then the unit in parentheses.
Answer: 800 (kPa)
